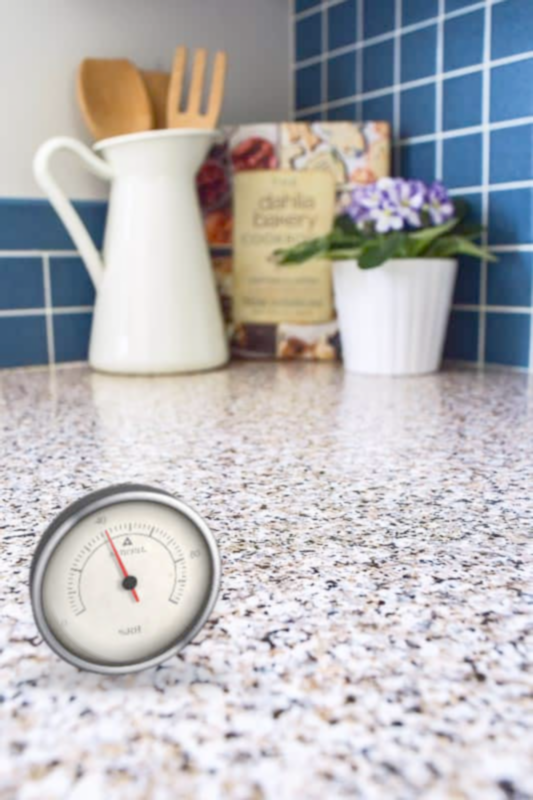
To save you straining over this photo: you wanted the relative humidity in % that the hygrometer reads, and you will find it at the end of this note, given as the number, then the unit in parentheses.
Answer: 40 (%)
